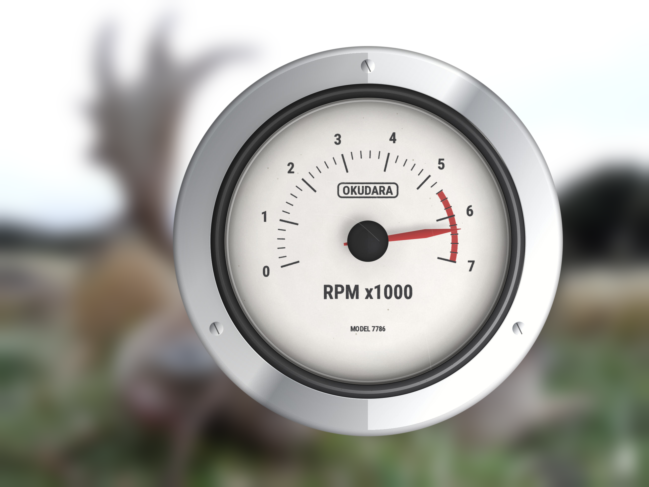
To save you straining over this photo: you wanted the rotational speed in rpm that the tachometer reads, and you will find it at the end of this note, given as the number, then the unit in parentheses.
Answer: 6300 (rpm)
